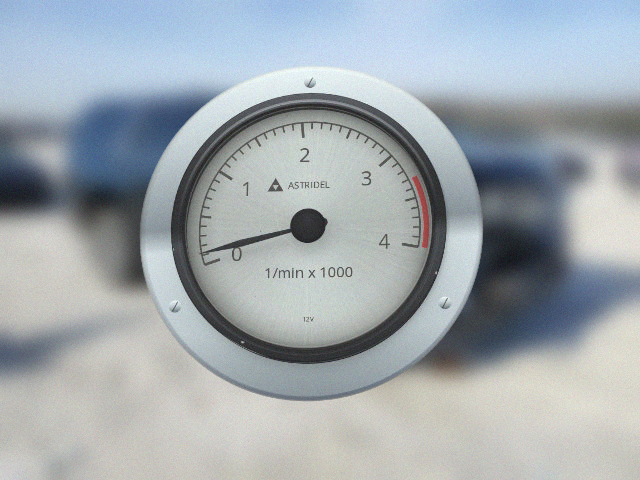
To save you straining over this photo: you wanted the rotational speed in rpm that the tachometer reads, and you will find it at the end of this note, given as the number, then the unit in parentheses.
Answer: 100 (rpm)
